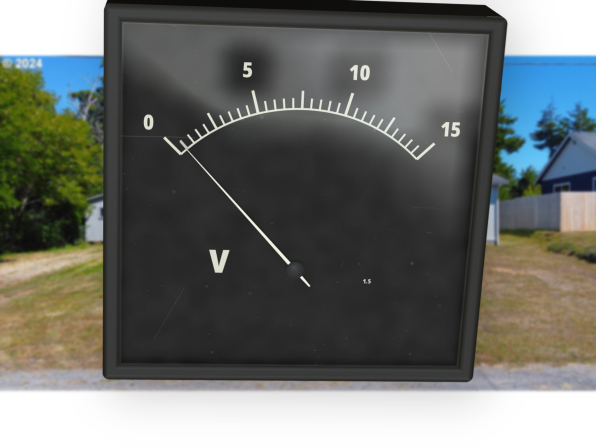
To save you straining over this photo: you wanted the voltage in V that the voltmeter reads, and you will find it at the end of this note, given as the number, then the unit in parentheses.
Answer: 0.5 (V)
